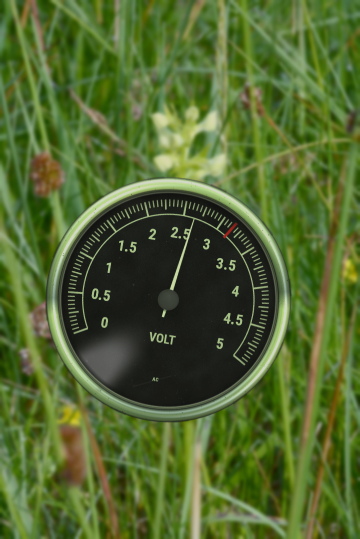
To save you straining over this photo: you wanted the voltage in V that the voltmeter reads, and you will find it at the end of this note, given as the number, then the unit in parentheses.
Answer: 2.65 (V)
